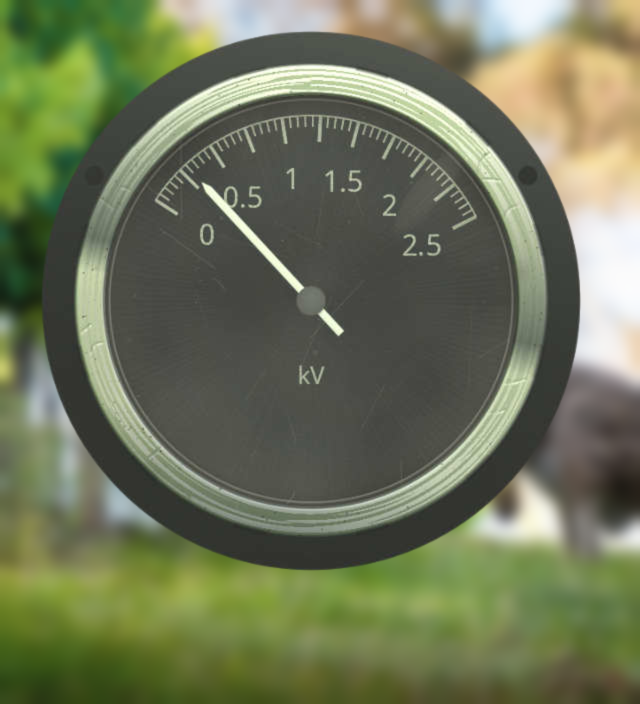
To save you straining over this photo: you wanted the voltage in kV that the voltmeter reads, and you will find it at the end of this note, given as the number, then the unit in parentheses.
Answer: 0.3 (kV)
